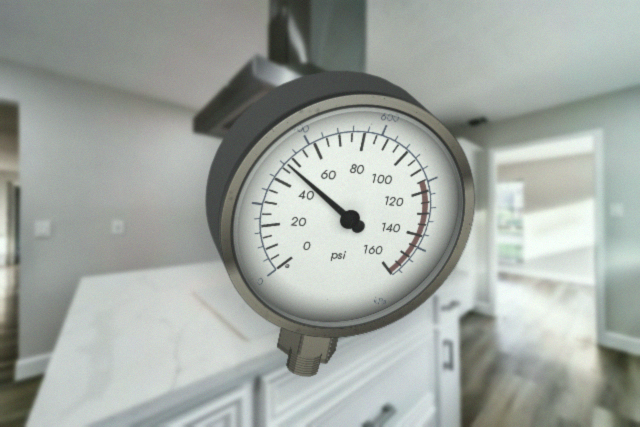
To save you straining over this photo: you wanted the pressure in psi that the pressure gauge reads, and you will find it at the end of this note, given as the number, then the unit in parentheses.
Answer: 47.5 (psi)
